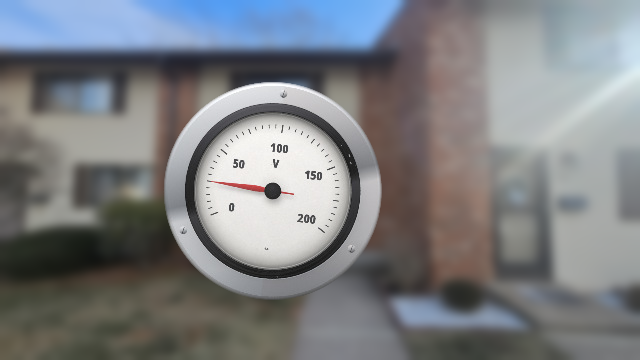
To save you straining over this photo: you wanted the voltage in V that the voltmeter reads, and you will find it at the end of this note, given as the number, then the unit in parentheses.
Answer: 25 (V)
